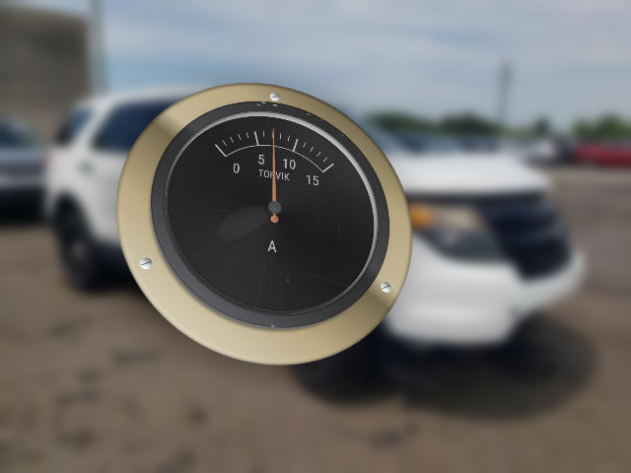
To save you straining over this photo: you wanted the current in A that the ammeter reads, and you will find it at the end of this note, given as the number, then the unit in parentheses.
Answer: 7 (A)
